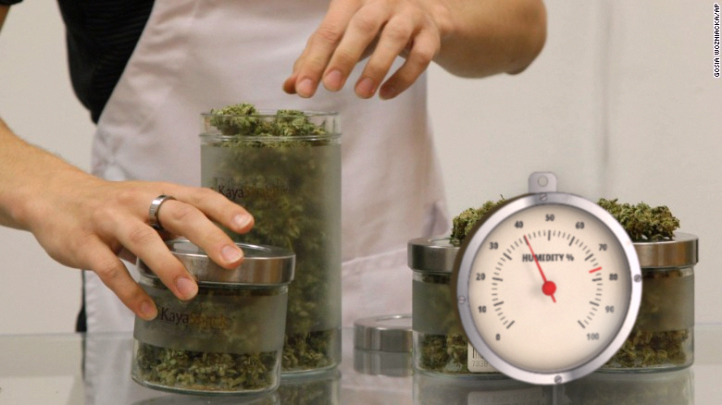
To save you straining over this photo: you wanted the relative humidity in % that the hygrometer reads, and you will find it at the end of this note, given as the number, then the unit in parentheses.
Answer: 40 (%)
